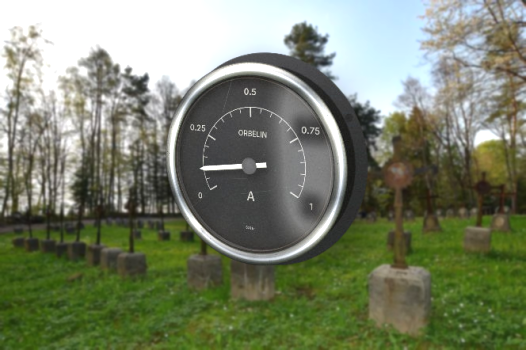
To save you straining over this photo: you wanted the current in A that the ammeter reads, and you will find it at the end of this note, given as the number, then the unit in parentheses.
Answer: 0.1 (A)
